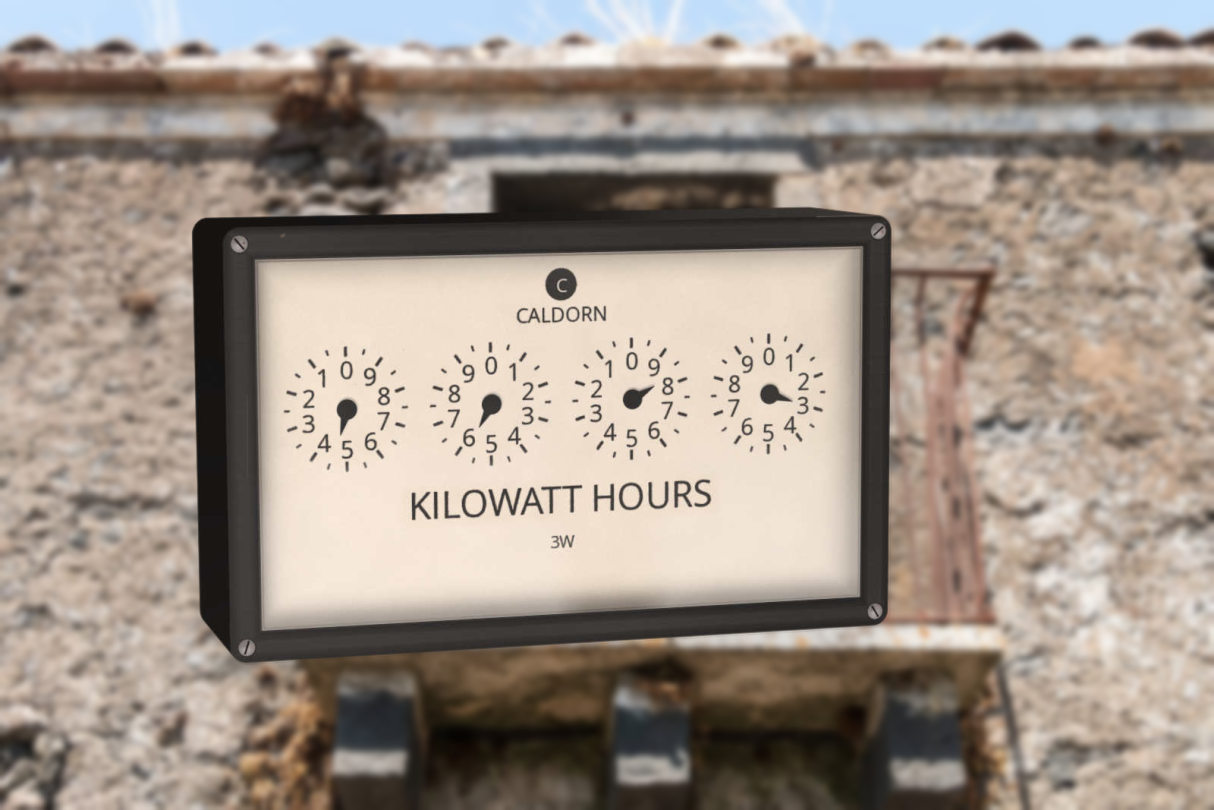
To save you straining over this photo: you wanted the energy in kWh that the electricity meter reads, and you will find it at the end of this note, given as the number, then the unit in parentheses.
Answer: 4583 (kWh)
